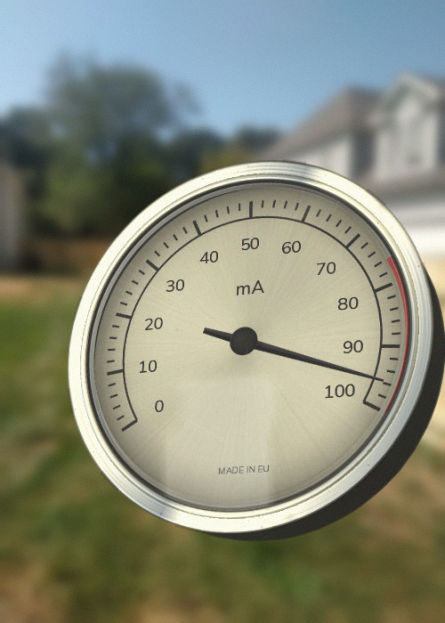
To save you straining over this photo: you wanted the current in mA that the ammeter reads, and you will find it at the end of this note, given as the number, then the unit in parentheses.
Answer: 96 (mA)
